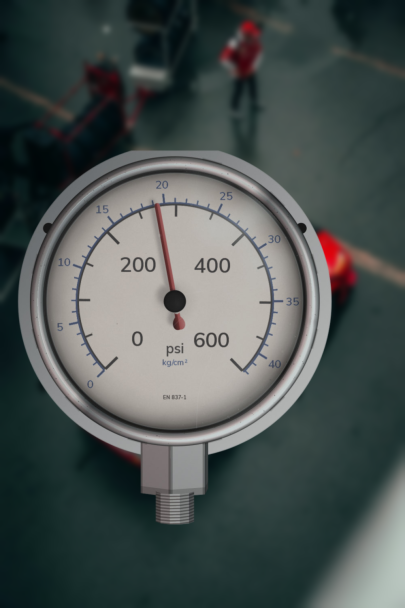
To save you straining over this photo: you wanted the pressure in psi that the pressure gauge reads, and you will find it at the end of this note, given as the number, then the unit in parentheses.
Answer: 275 (psi)
